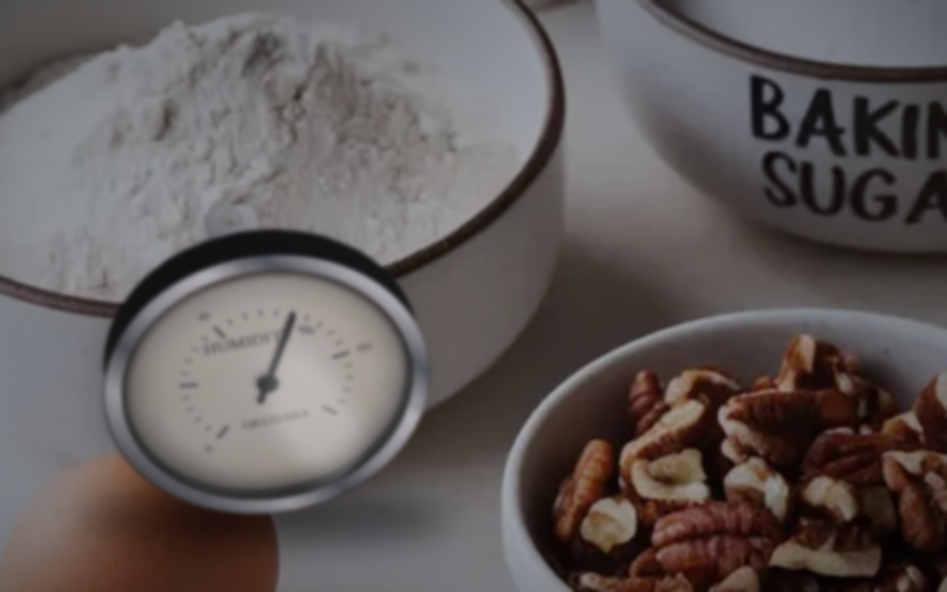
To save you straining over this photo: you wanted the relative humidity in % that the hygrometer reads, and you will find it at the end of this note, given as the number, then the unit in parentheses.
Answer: 60 (%)
